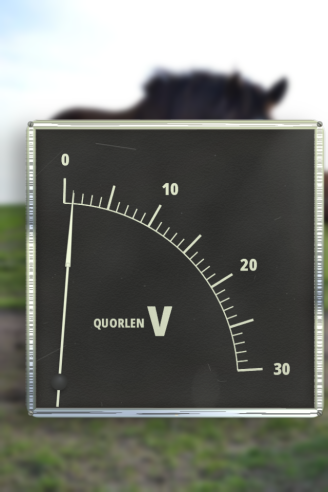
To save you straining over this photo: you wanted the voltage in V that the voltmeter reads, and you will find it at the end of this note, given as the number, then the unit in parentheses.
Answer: 1 (V)
